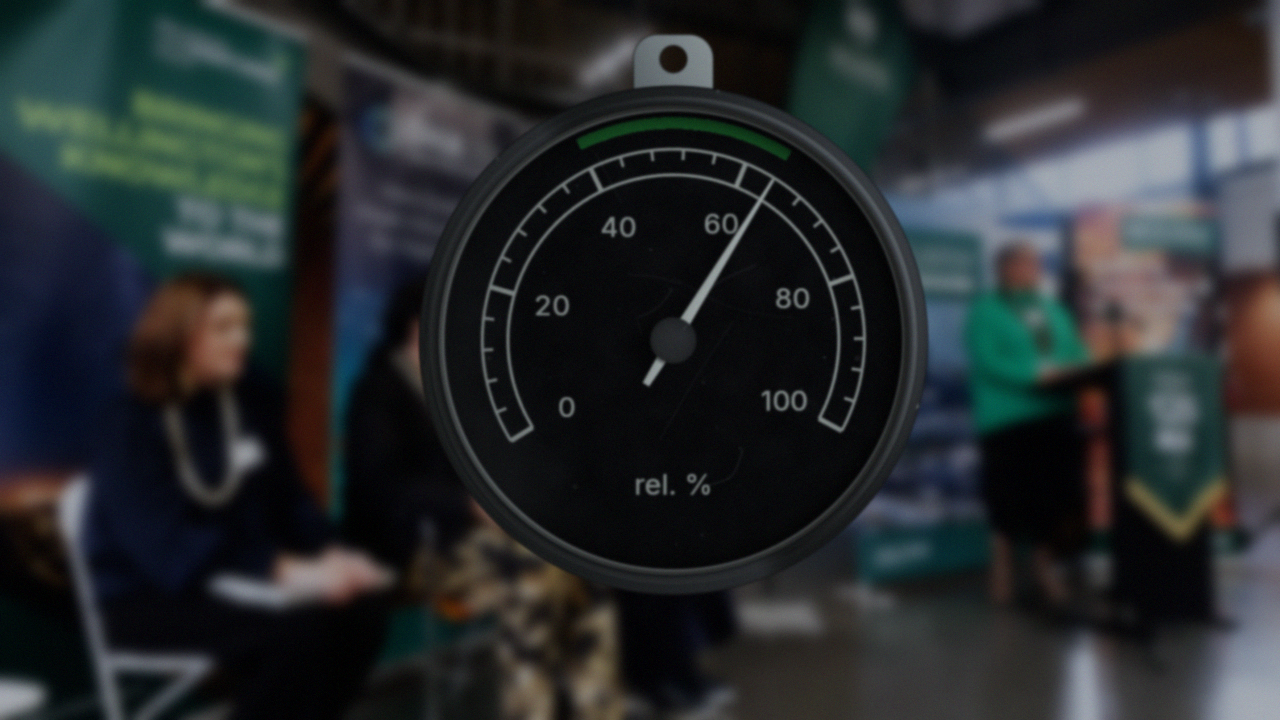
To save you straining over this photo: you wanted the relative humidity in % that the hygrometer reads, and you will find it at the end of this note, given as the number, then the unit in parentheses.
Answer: 64 (%)
